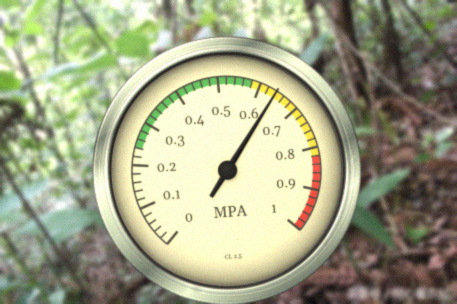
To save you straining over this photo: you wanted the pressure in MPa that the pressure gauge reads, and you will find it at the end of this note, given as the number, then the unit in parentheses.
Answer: 0.64 (MPa)
